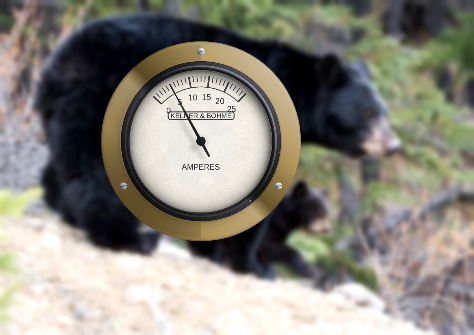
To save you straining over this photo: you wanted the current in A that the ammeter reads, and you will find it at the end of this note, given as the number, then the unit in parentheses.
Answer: 5 (A)
